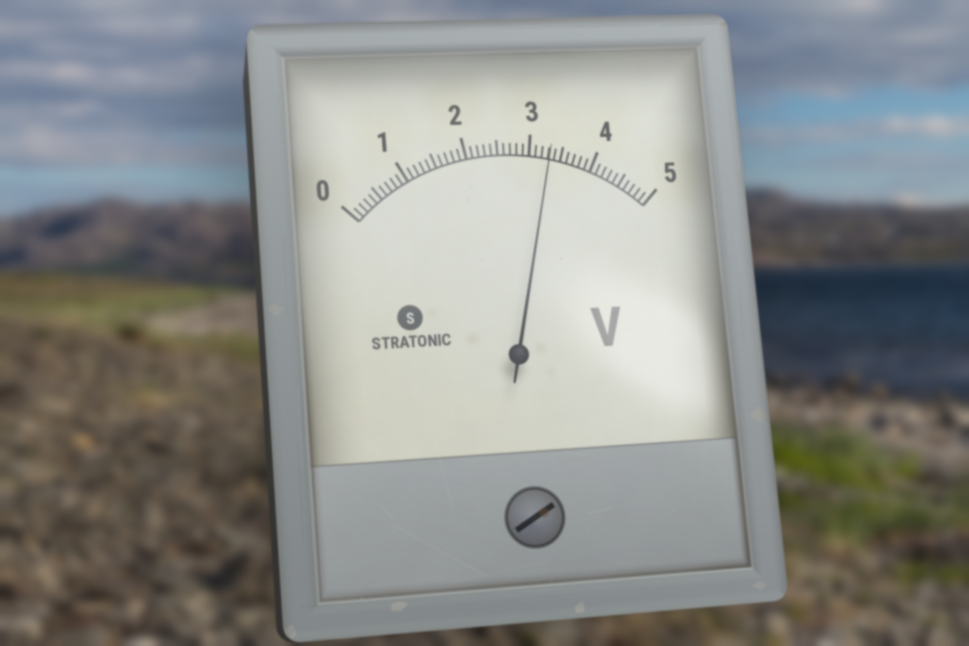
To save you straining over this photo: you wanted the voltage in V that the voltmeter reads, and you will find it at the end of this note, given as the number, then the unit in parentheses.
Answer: 3.3 (V)
